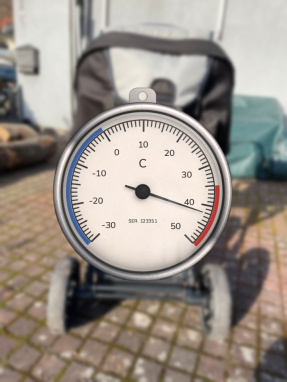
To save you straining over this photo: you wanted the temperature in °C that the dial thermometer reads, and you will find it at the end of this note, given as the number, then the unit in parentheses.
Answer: 42 (°C)
